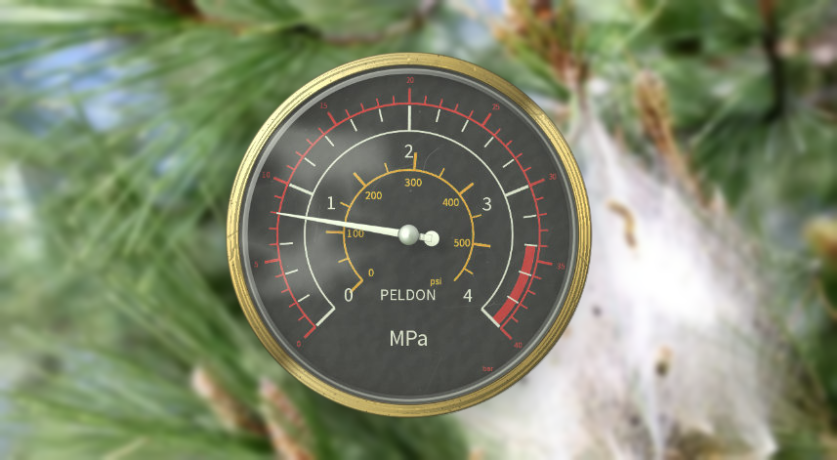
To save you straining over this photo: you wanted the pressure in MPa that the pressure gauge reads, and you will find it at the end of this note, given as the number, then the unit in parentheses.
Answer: 0.8 (MPa)
